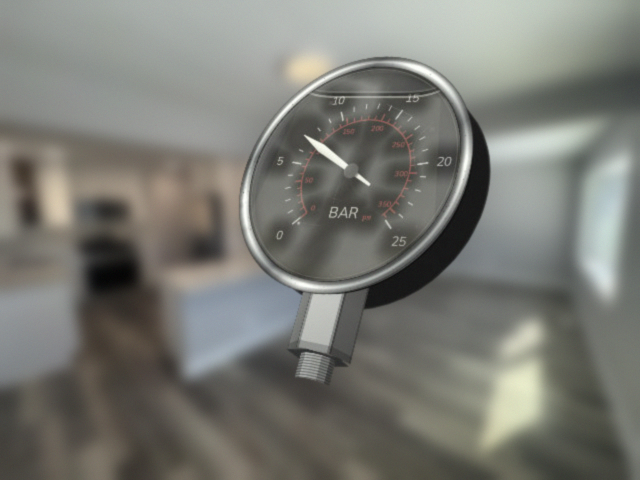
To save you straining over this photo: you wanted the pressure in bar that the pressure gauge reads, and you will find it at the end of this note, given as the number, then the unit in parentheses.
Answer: 7 (bar)
